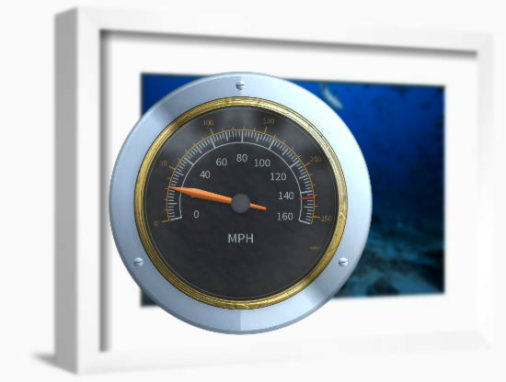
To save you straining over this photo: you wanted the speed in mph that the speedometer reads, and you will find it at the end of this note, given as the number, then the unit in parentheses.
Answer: 20 (mph)
